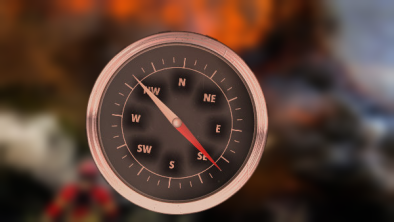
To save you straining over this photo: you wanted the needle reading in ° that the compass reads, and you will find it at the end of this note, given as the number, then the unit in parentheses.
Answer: 130 (°)
